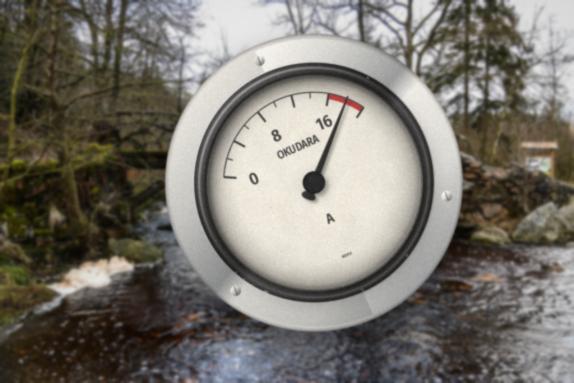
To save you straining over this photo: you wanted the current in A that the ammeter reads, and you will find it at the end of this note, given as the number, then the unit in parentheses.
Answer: 18 (A)
